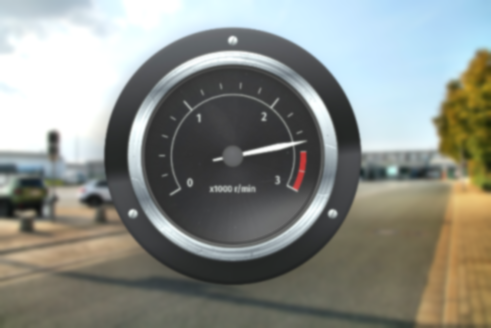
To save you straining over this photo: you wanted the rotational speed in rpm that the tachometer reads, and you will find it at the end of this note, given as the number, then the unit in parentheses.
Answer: 2500 (rpm)
